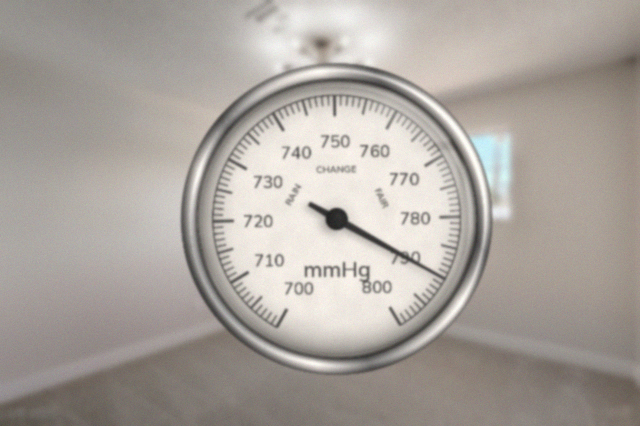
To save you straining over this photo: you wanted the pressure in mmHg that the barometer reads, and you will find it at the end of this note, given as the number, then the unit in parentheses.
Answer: 790 (mmHg)
